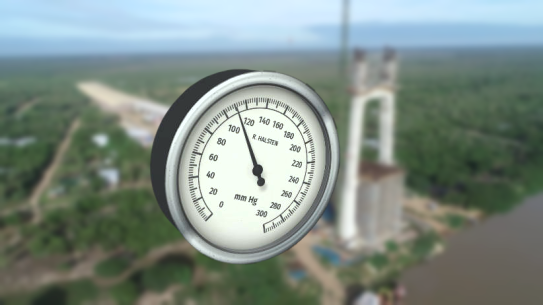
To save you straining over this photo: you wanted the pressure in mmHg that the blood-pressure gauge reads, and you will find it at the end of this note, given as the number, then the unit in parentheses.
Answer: 110 (mmHg)
